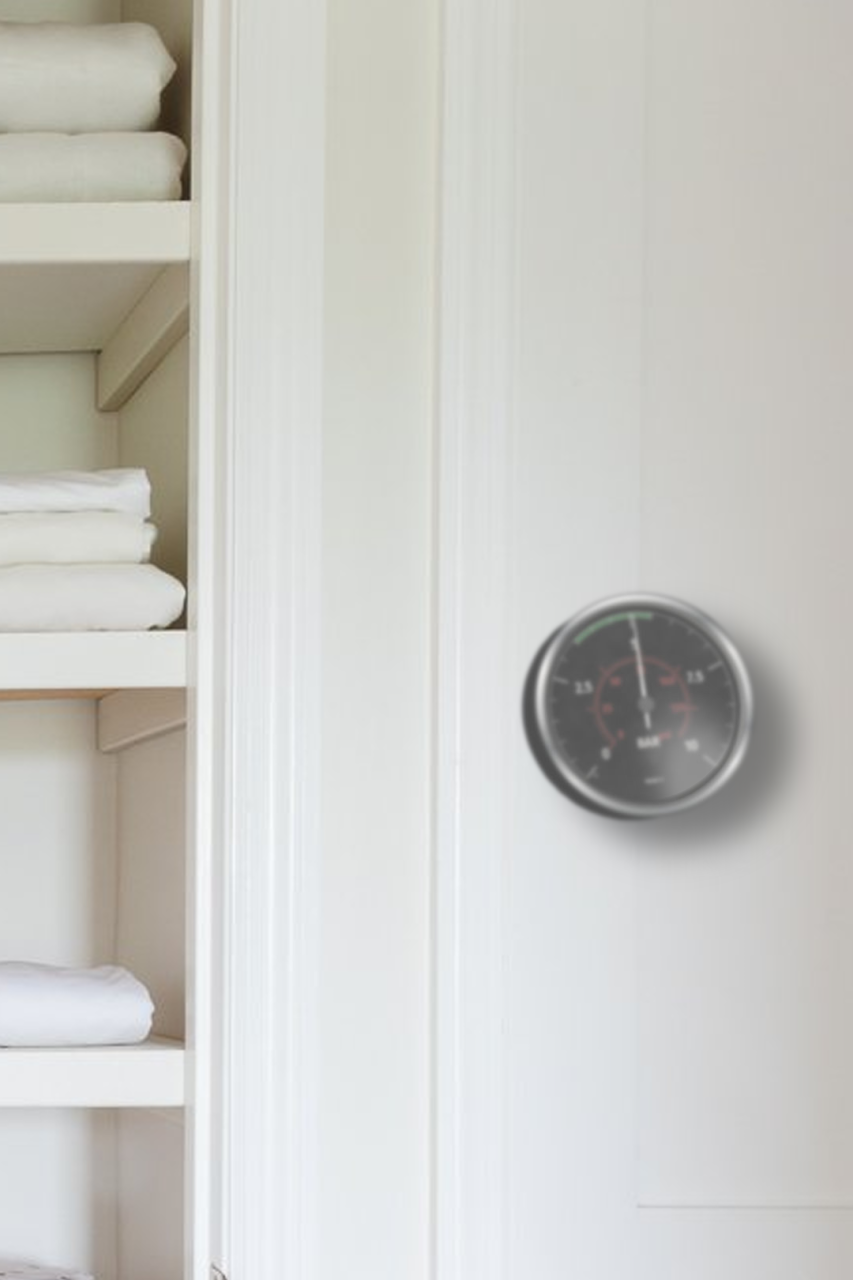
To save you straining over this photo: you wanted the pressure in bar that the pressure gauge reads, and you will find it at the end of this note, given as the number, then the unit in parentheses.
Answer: 5 (bar)
